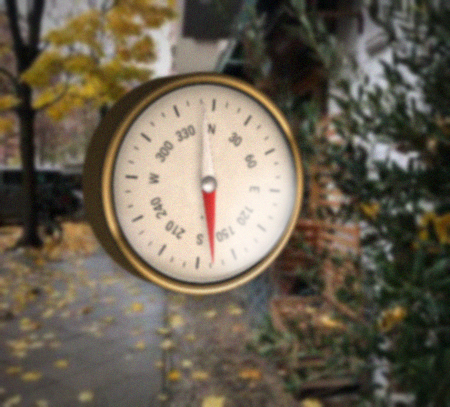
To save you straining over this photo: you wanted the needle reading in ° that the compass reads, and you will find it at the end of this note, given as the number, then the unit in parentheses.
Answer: 170 (°)
